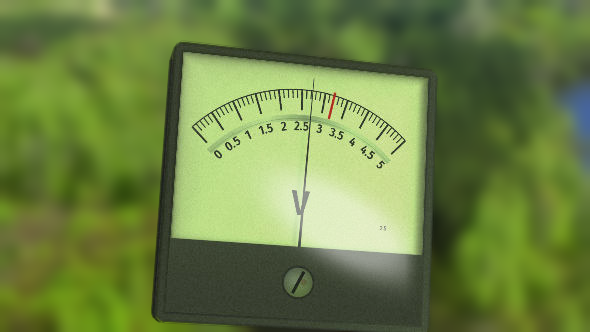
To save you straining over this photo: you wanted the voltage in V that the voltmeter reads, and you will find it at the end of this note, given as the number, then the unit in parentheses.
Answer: 2.7 (V)
